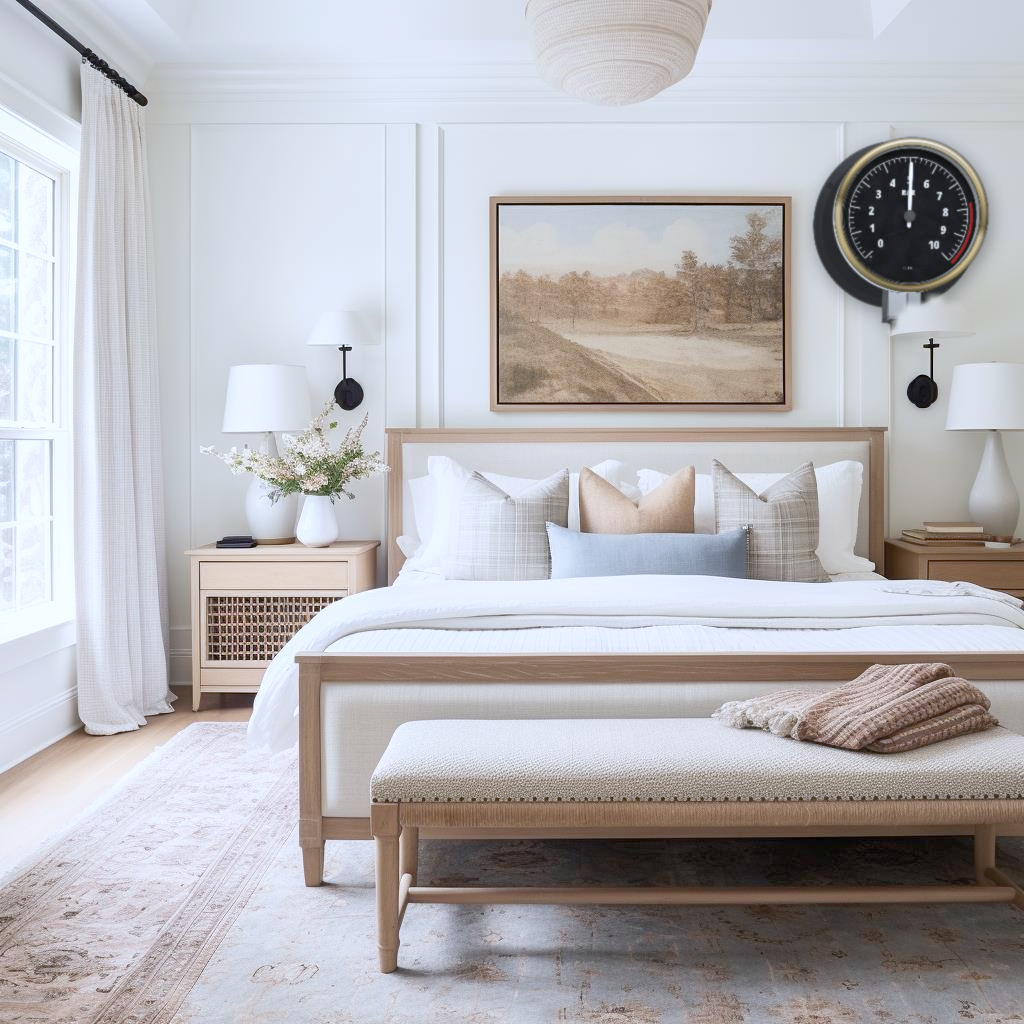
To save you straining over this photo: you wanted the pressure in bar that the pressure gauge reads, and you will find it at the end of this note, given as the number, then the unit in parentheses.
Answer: 5 (bar)
